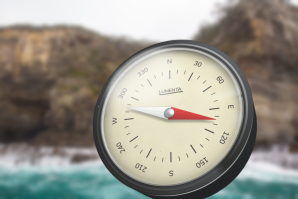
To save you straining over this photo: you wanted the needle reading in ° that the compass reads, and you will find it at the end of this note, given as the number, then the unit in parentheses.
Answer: 105 (°)
